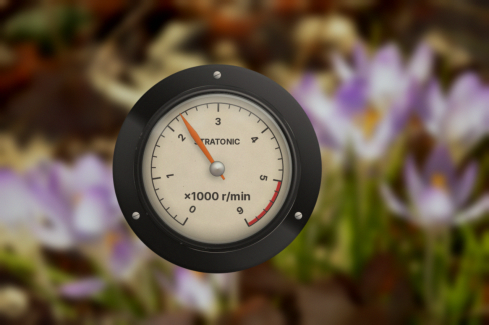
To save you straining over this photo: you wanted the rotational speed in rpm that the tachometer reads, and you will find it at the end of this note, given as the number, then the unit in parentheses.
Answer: 2300 (rpm)
